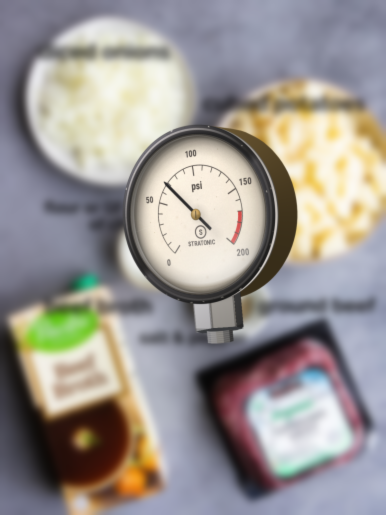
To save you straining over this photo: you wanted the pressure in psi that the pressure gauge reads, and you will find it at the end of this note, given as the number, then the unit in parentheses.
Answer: 70 (psi)
